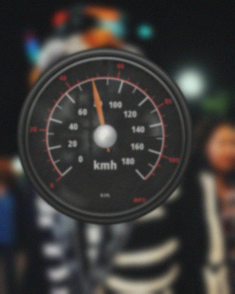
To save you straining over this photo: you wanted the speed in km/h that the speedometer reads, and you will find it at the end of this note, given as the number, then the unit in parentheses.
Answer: 80 (km/h)
